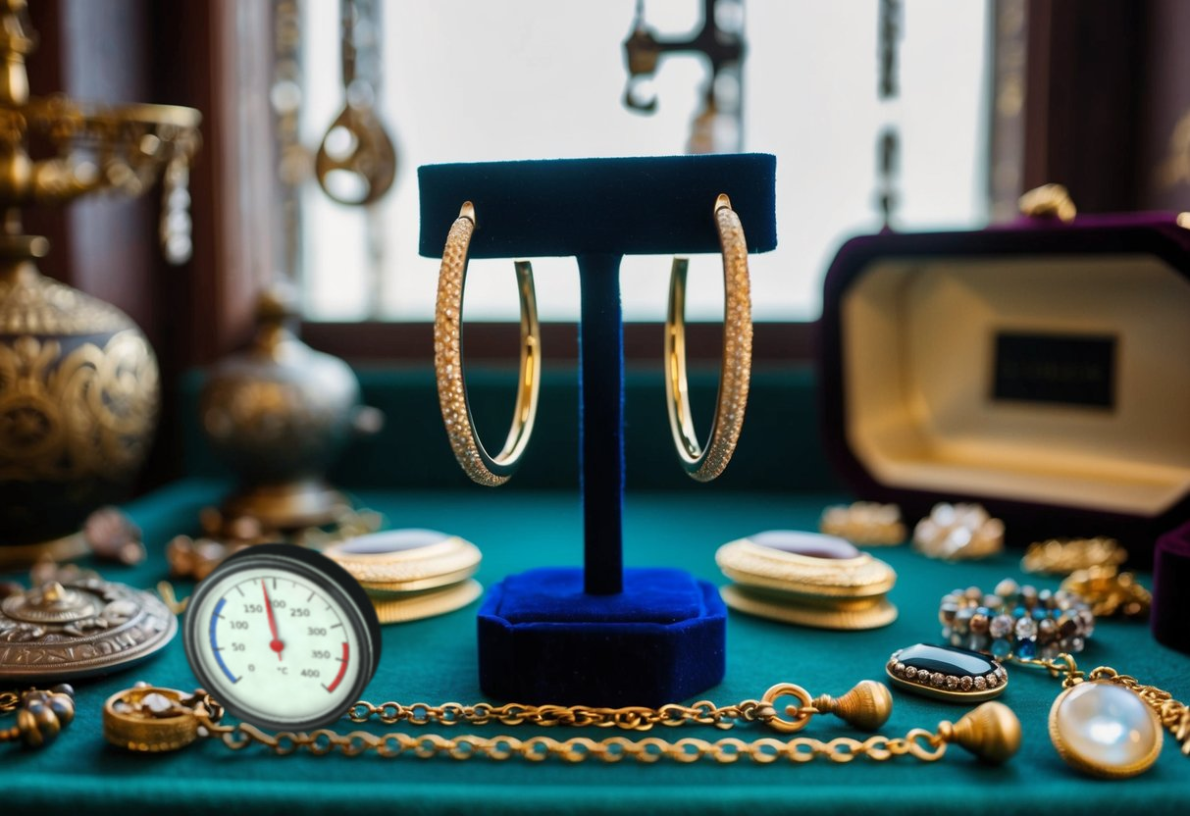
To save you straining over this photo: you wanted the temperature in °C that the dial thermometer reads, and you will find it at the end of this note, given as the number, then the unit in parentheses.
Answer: 187.5 (°C)
